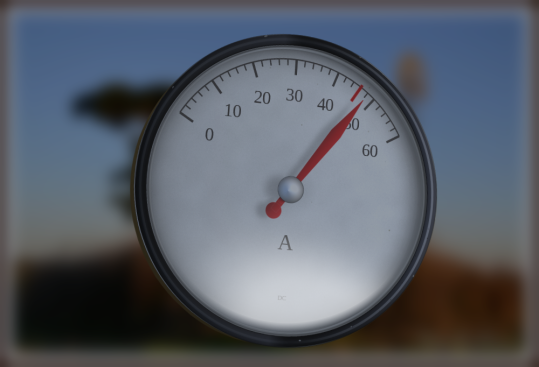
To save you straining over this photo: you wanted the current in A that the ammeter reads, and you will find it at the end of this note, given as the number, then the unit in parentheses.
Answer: 48 (A)
